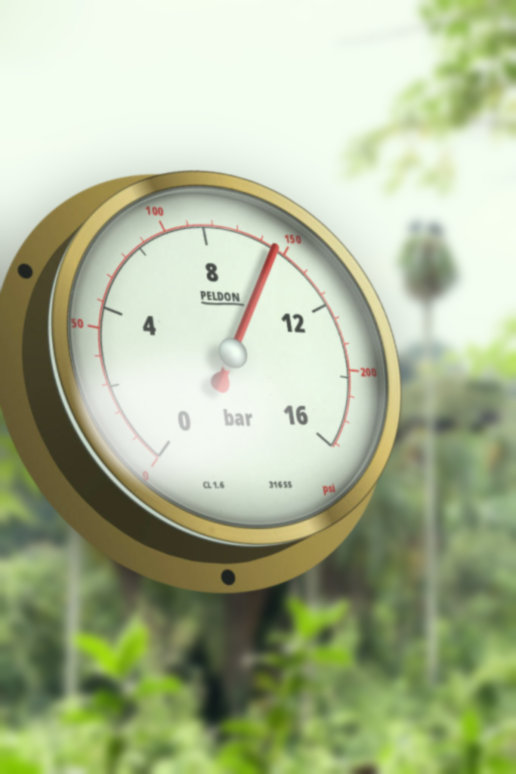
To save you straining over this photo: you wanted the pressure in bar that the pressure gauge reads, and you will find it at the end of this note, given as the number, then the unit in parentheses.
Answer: 10 (bar)
